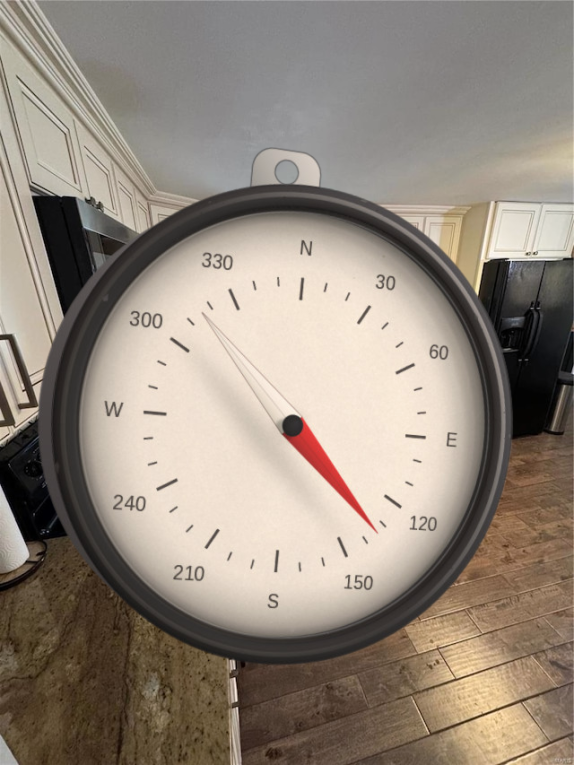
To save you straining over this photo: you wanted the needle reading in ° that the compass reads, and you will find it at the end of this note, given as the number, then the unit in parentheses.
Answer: 135 (°)
